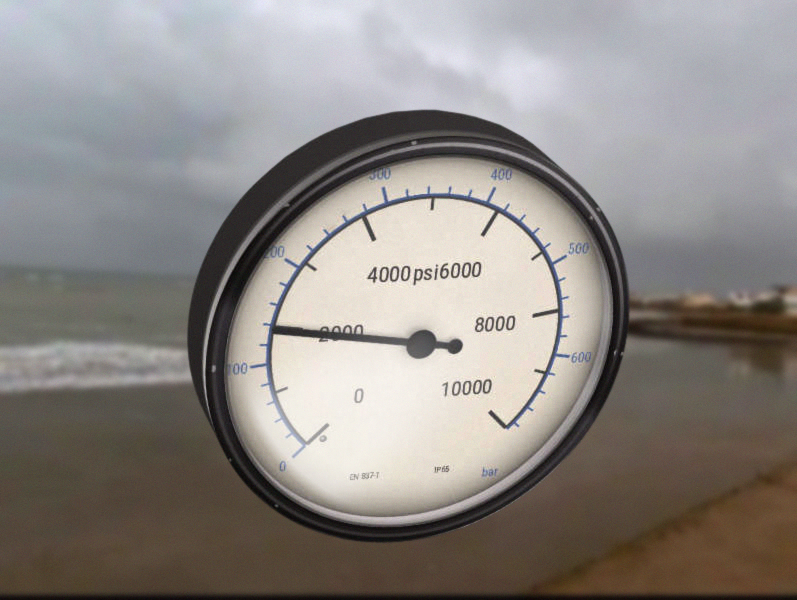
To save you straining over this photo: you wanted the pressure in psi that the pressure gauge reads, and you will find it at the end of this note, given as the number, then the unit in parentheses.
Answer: 2000 (psi)
